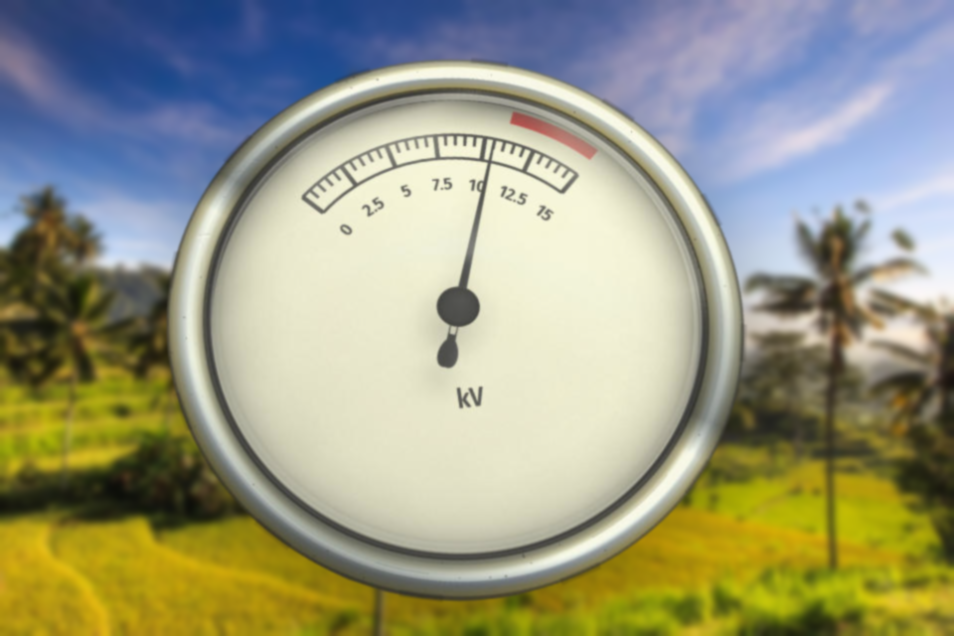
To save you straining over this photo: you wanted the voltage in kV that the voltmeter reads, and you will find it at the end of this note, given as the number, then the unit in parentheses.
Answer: 10.5 (kV)
